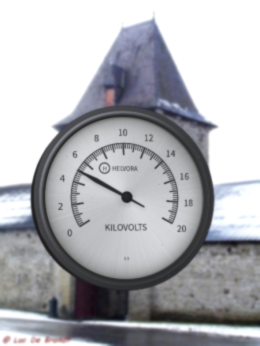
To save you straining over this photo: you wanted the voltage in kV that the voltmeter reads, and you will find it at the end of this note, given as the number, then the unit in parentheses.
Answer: 5 (kV)
